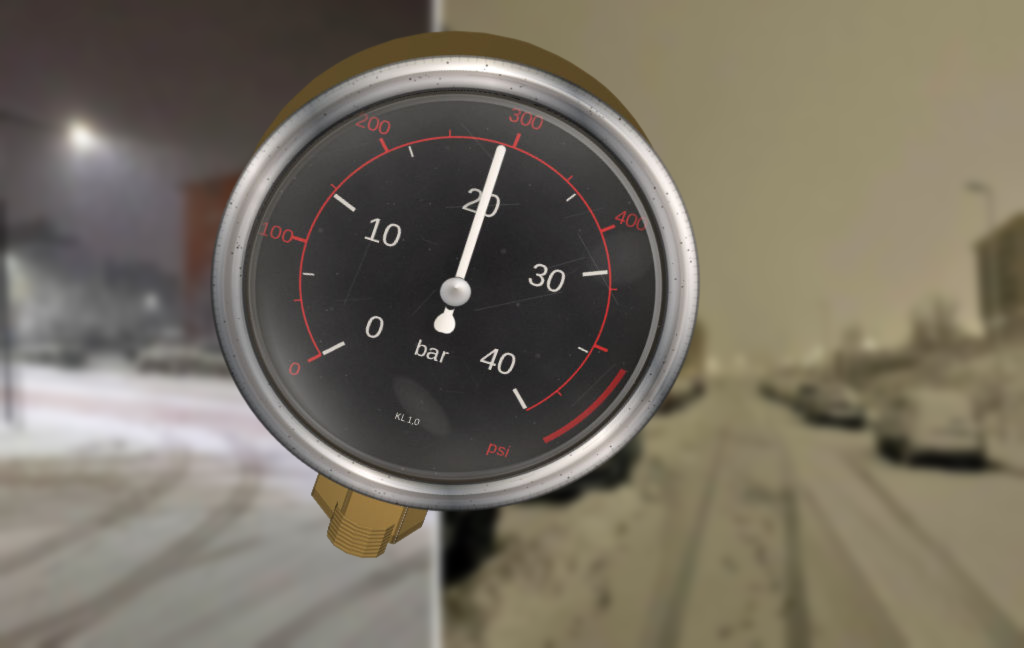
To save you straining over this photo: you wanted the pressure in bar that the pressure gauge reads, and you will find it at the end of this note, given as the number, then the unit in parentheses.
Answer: 20 (bar)
